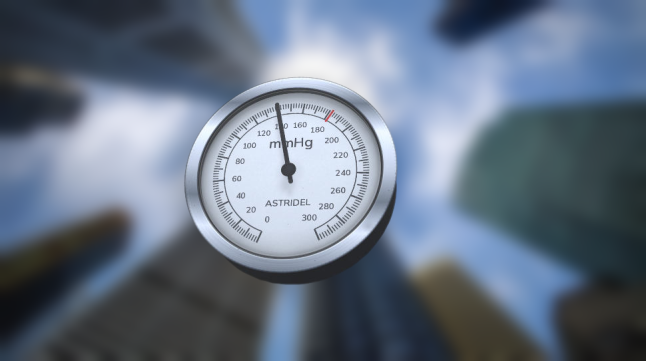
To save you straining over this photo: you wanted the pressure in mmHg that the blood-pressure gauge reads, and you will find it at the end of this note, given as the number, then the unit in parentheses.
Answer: 140 (mmHg)
